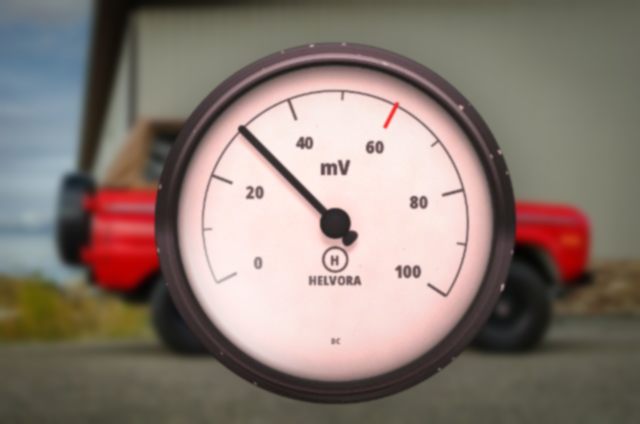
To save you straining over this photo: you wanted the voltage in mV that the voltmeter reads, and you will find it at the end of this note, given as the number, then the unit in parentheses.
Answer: 30 (mV)
